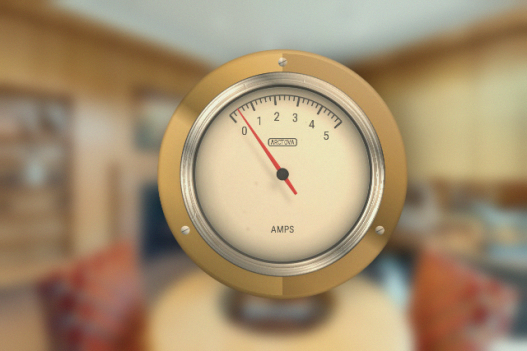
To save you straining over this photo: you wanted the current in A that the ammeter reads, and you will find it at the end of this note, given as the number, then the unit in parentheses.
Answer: 0.4 (A)
